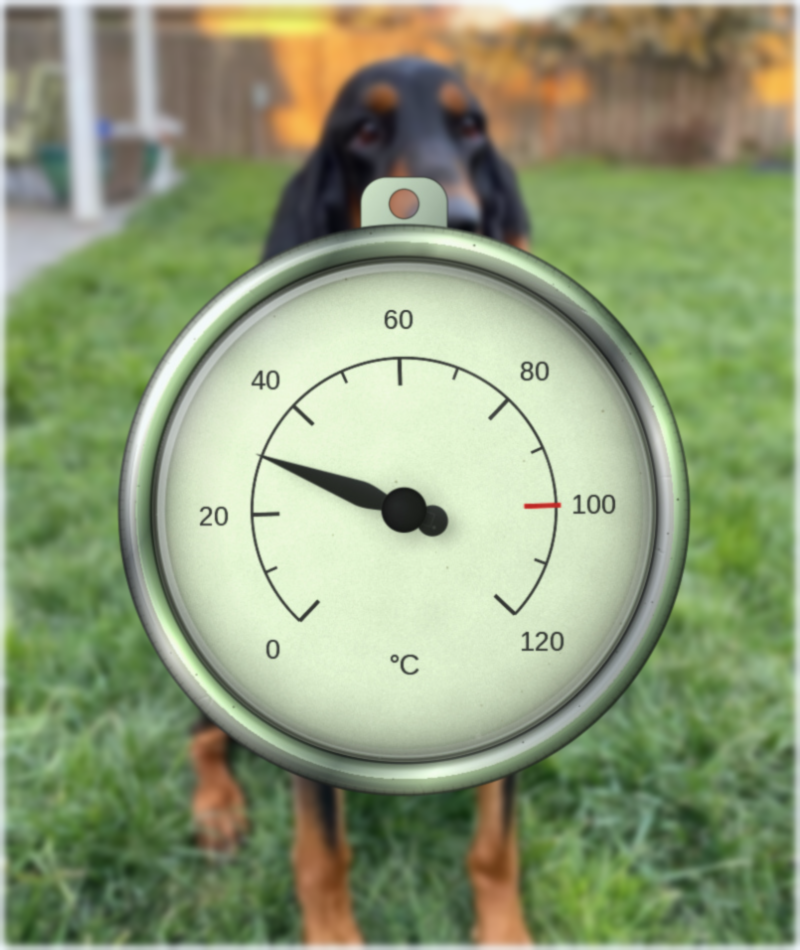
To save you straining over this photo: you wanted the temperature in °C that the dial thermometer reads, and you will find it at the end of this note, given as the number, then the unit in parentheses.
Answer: 30 (°C)
